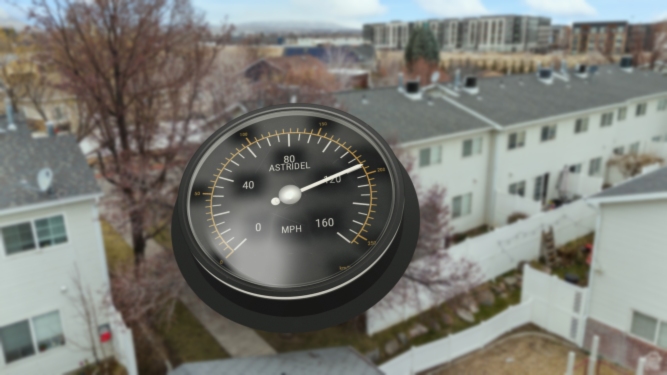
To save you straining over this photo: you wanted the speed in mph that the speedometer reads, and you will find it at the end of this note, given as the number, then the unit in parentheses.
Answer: 120 (mph)
